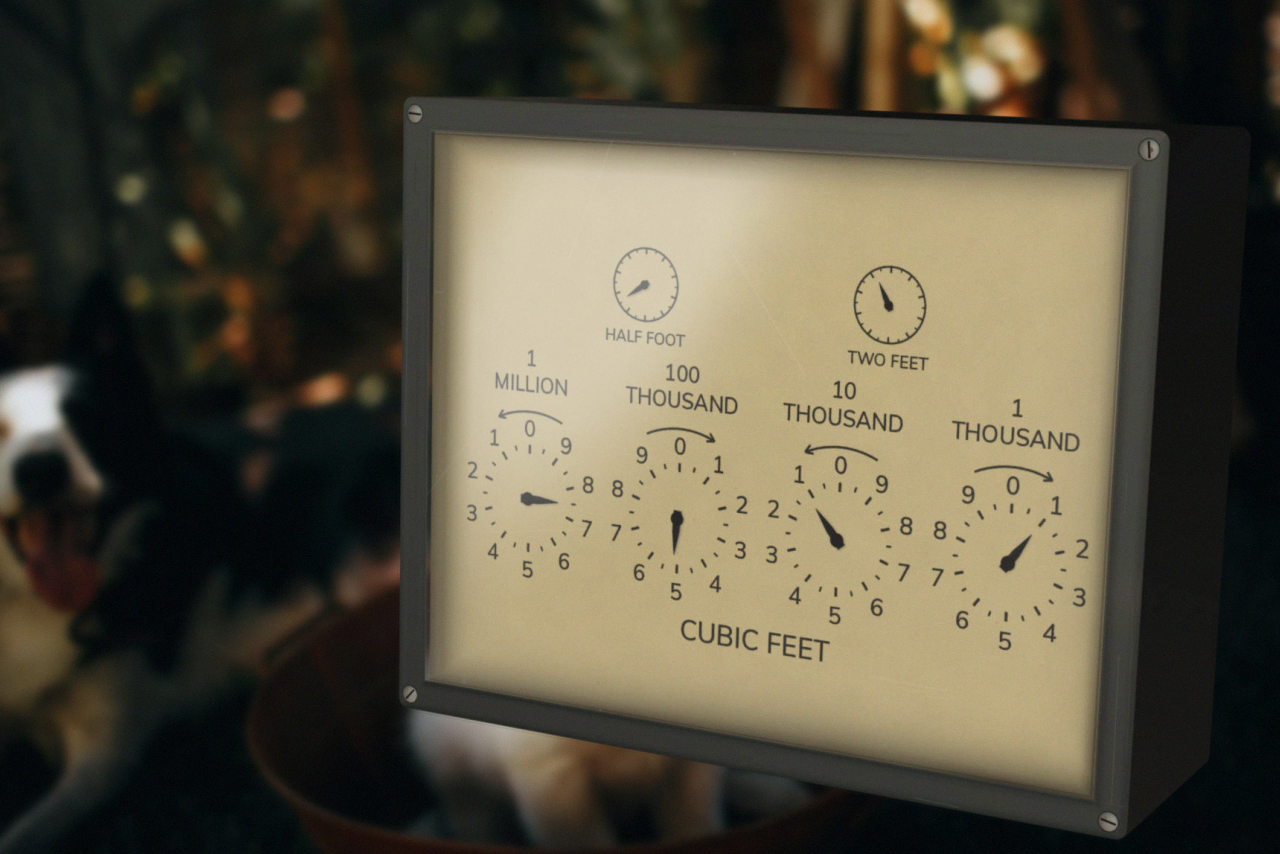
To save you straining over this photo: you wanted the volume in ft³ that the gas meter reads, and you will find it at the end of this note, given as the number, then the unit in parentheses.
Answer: 751100 (ft³)
